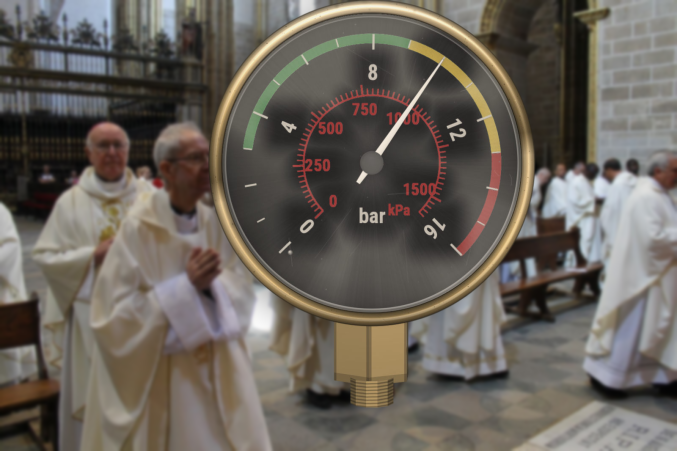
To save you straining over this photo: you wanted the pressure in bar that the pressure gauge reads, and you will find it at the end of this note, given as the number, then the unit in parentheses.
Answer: 10 (bar)
